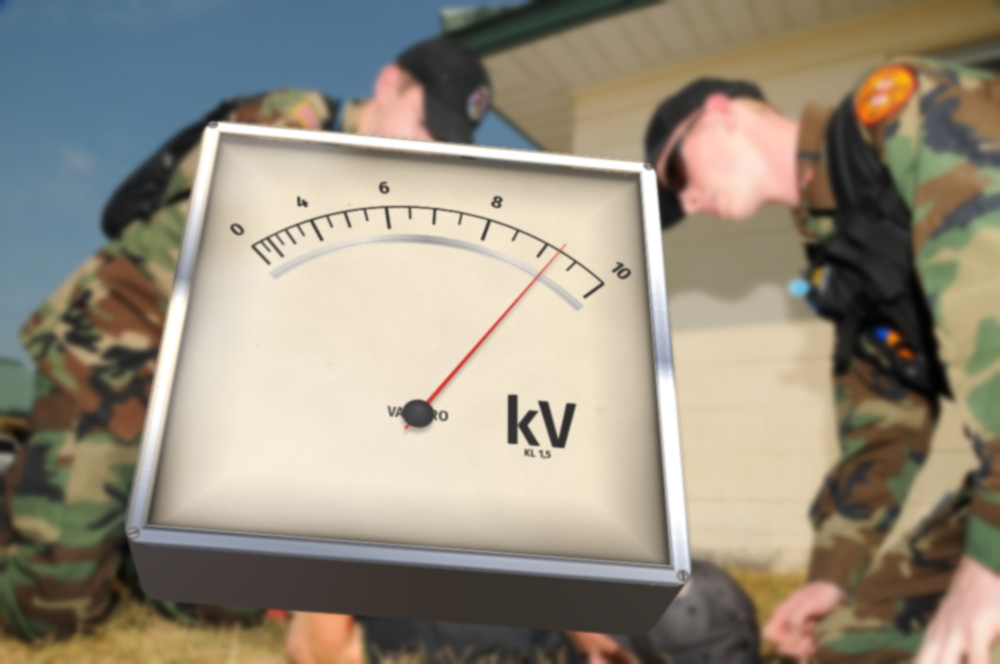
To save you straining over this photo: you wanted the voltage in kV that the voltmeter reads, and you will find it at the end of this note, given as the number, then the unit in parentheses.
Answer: 9.25 (kV)
